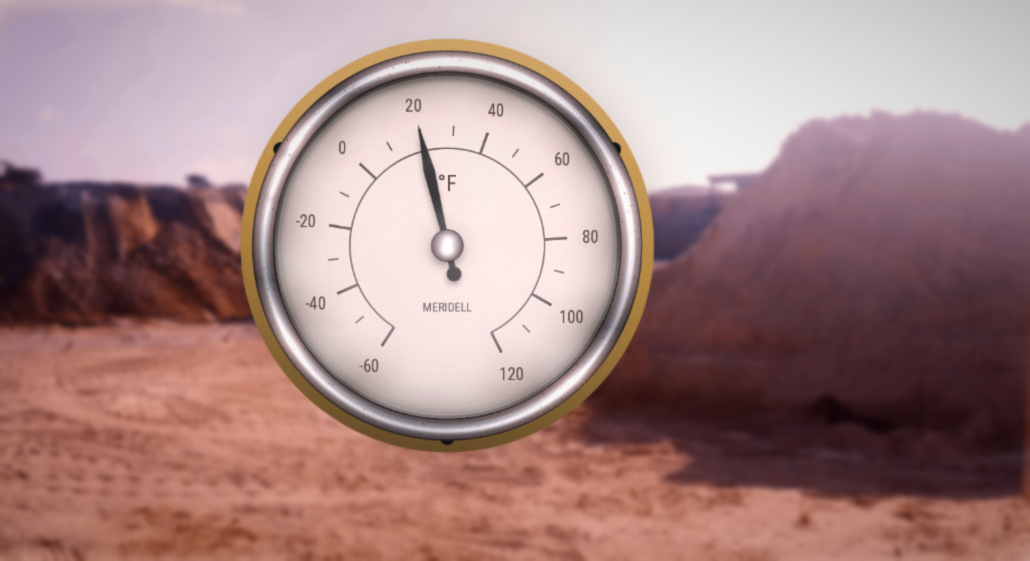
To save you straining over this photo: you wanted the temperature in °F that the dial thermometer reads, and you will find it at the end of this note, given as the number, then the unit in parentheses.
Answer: 20 (°F)
